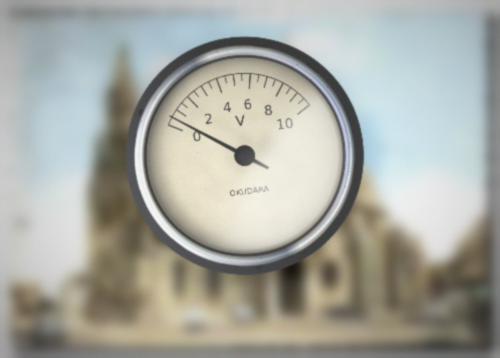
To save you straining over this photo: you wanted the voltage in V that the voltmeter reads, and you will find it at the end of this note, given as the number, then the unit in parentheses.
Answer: 0.5 (V)
